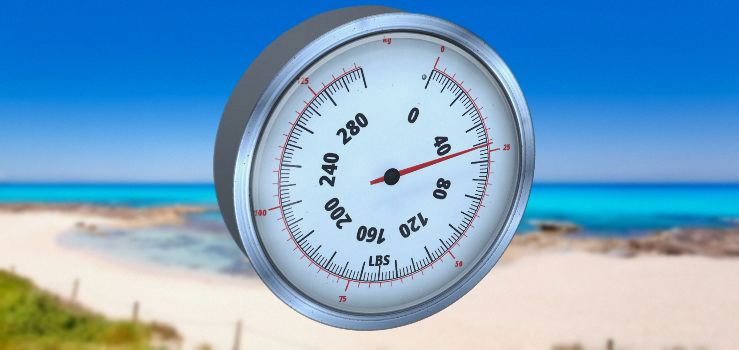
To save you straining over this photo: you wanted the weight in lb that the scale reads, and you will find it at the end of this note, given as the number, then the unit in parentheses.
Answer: 50 (lb)
